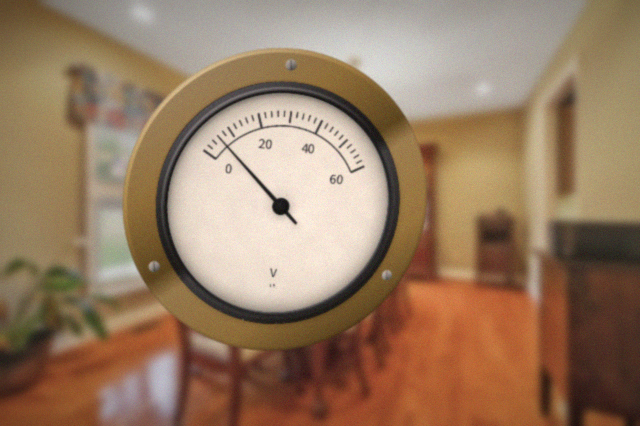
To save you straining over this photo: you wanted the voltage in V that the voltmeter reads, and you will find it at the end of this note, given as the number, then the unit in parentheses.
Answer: 6 (V)
